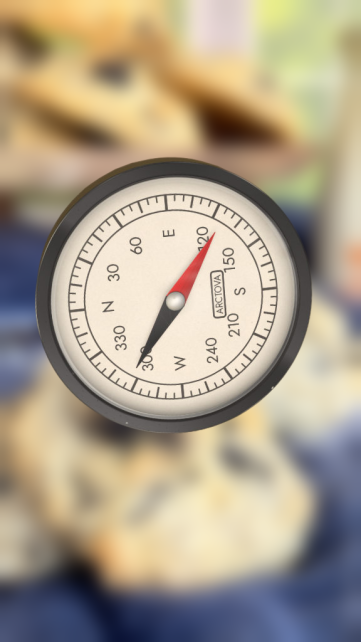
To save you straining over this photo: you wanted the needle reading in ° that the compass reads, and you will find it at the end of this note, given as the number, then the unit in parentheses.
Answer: 125 (°)
